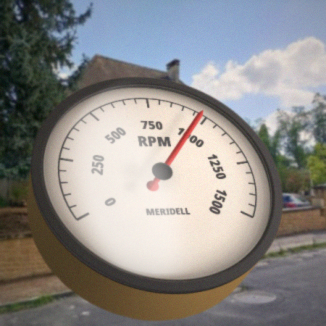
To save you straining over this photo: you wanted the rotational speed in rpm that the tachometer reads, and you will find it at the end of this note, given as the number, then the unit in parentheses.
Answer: 975 (rpm)
